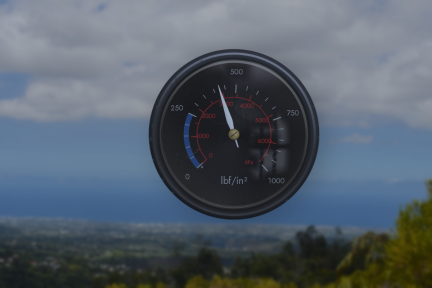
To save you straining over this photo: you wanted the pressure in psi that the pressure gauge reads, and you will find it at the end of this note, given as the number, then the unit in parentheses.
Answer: 425 (psi)
